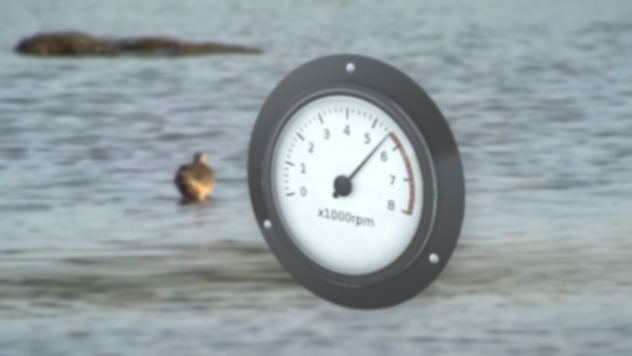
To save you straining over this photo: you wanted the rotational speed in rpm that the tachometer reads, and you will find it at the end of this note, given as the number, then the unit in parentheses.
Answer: 5600 (rpm)
